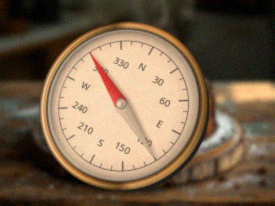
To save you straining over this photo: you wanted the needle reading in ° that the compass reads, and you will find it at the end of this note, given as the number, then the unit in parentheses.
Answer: 300 (°)
